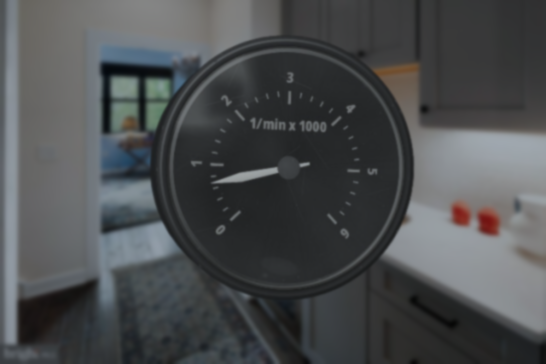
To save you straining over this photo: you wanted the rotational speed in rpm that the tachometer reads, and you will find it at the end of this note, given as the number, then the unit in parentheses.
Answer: 700 (rpm)
